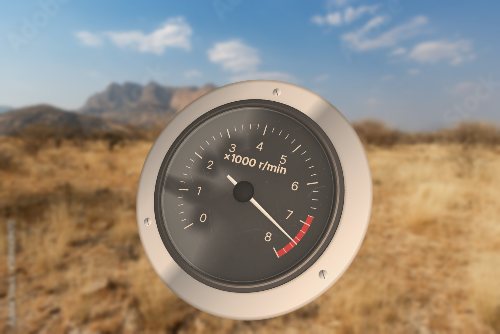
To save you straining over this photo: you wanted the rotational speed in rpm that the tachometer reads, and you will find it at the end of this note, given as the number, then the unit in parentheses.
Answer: 7500 (rpm)
